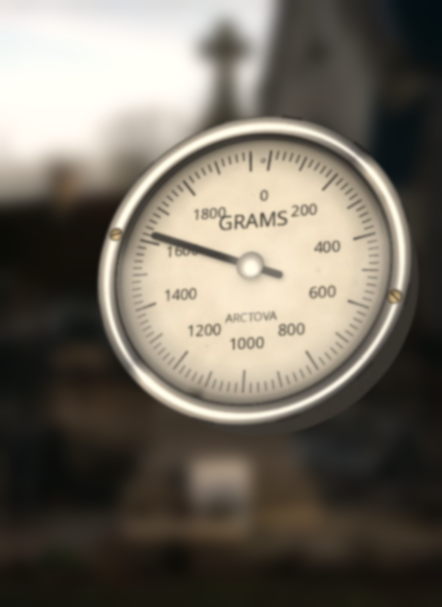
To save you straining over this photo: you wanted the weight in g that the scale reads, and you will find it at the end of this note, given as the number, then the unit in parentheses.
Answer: 1620 (g)
